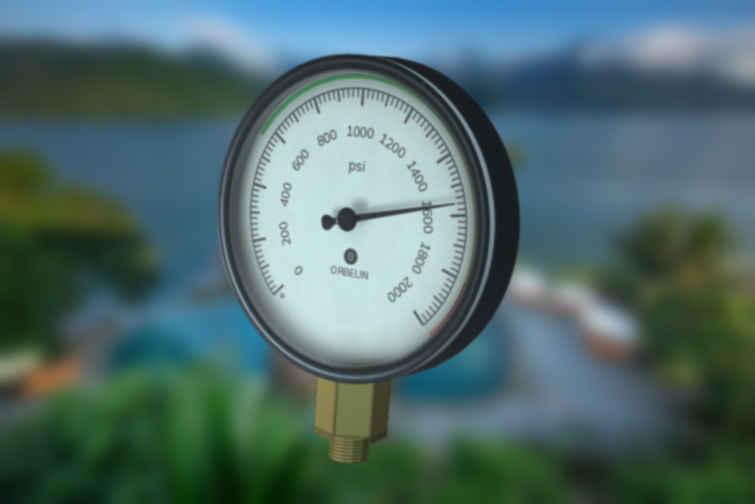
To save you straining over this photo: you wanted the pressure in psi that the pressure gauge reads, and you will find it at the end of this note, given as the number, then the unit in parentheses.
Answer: 1560 (psi)
